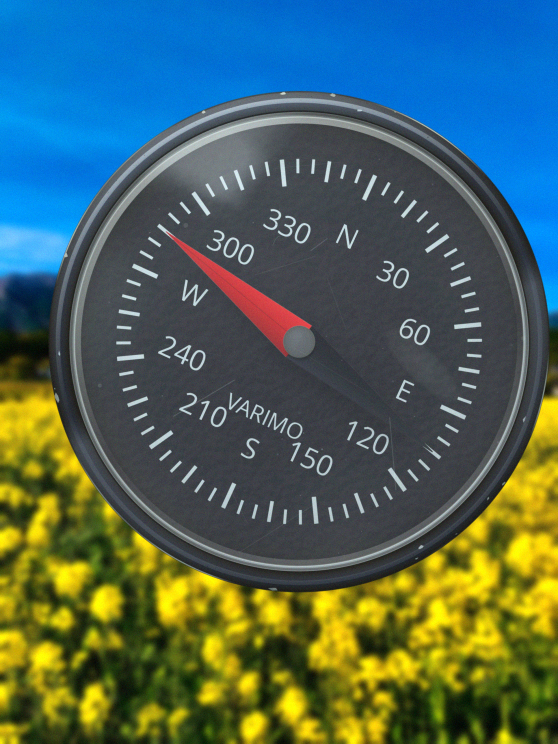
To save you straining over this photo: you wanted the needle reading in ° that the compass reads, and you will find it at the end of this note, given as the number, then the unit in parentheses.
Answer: 285 (°)
